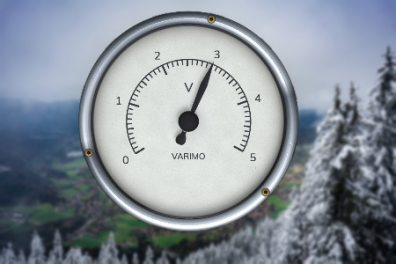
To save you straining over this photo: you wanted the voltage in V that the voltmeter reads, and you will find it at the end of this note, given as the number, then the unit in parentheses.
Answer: 3 (V)
